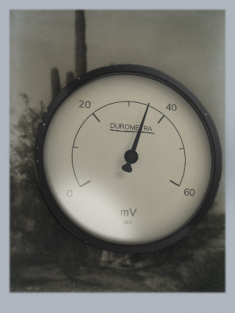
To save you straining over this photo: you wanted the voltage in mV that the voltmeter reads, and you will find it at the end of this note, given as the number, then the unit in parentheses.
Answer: 35 (mV)
